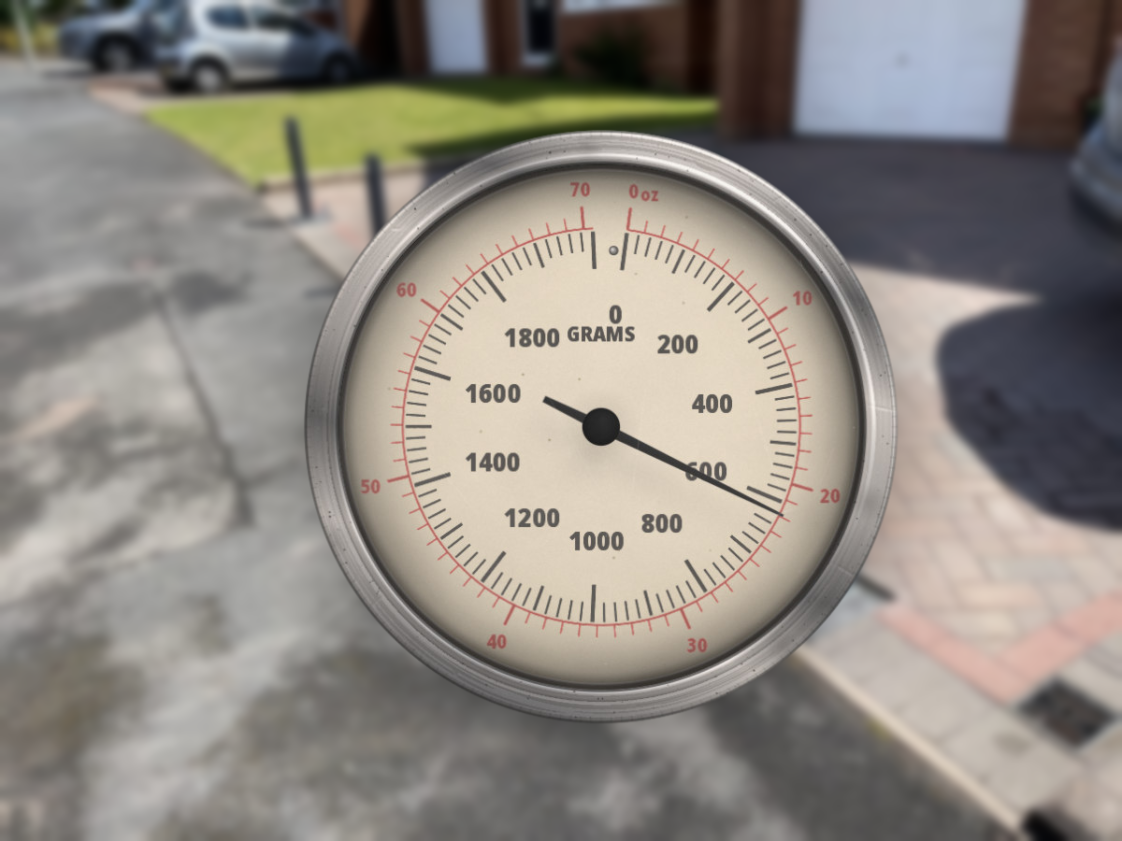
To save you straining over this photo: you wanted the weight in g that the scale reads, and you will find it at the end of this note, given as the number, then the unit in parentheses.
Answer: 620 (g)
